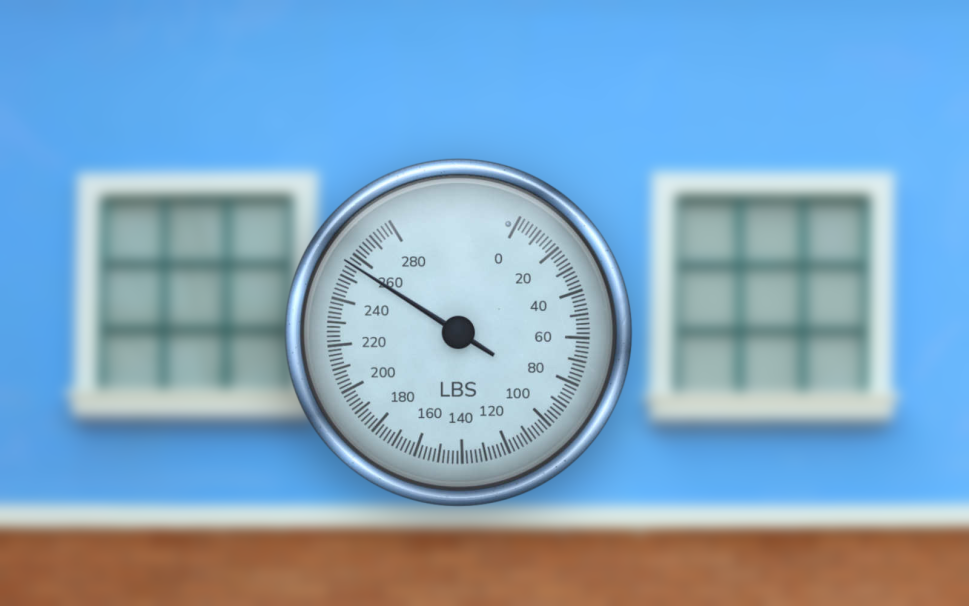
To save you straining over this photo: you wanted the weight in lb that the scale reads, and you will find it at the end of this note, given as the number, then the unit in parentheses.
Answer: 256 (lb)
